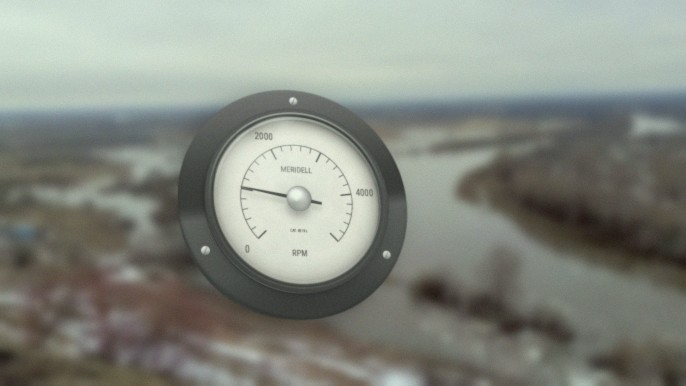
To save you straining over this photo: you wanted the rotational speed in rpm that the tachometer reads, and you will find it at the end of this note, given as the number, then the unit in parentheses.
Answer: 1000 (rpm)
